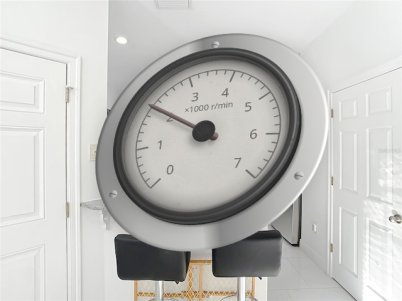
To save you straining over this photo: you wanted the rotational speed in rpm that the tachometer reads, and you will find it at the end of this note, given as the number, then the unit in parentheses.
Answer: 2000 (rpm)
